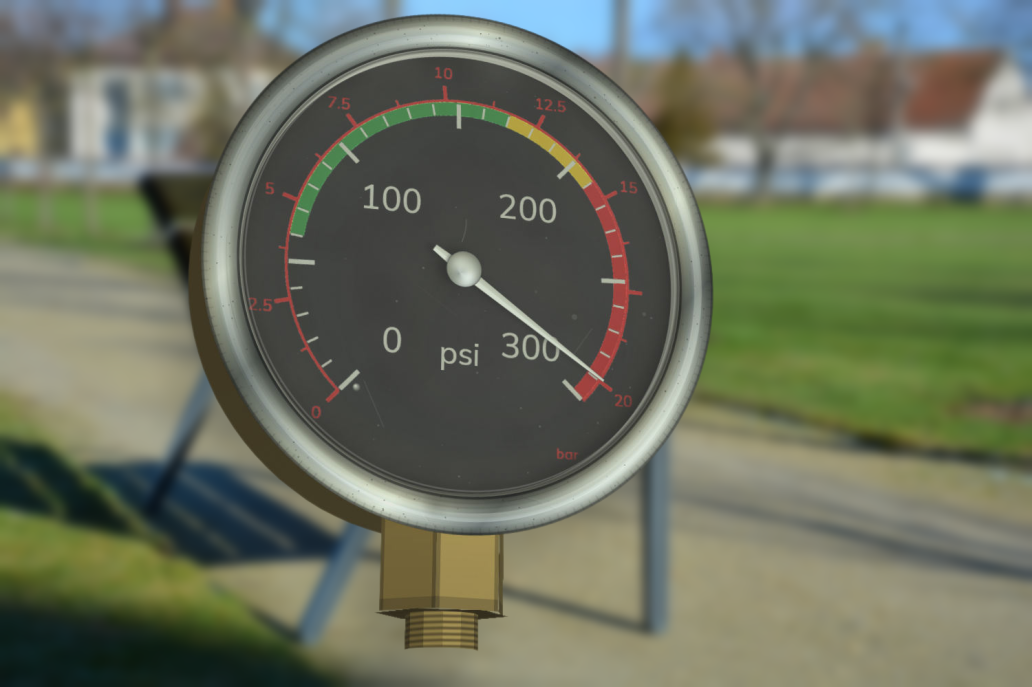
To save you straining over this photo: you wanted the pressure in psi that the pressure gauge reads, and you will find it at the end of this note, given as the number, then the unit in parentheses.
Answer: 290 (psi)
